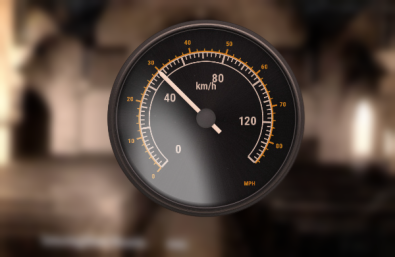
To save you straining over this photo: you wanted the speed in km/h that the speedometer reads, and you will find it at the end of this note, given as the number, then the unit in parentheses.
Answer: 48 (km/h)
